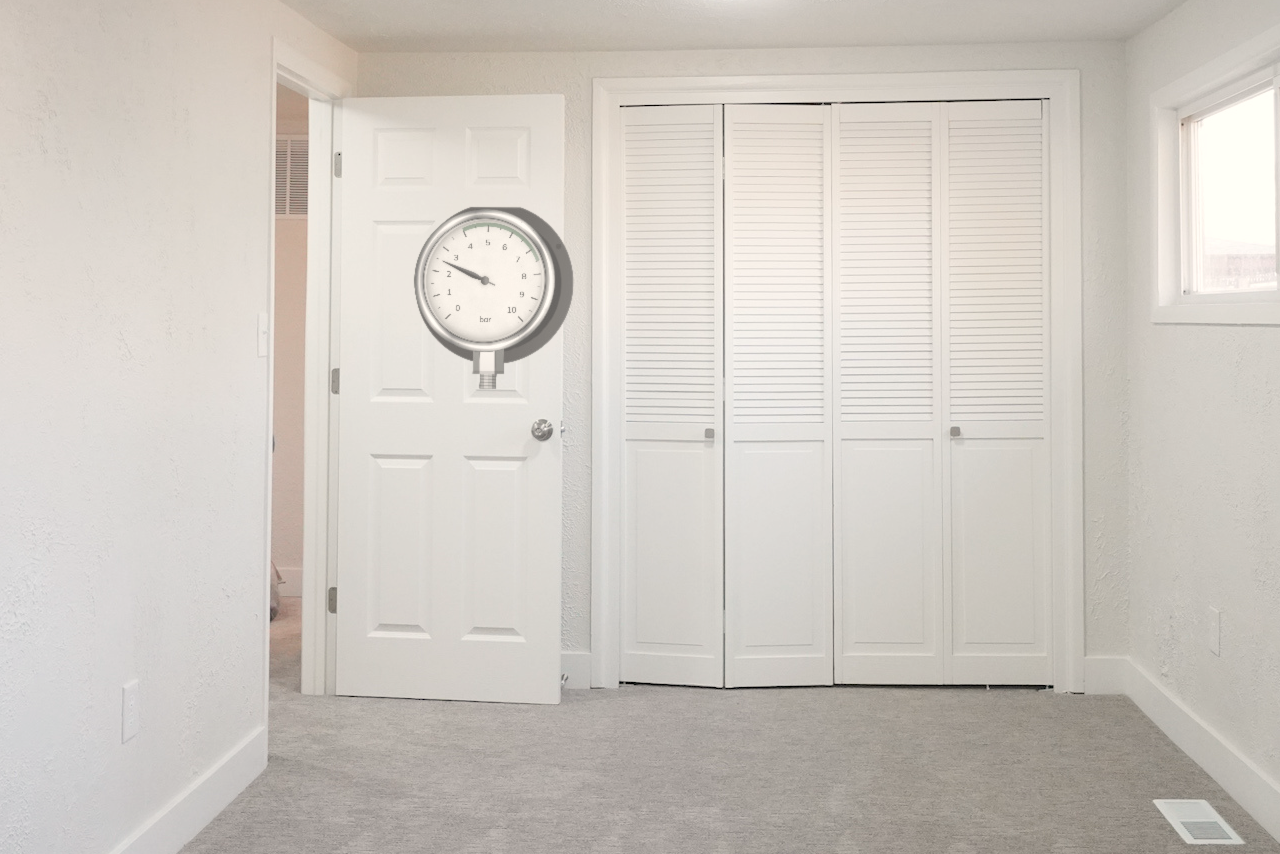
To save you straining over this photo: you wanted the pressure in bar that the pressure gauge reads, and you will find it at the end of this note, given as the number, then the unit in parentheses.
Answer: 2.5 (bar)
